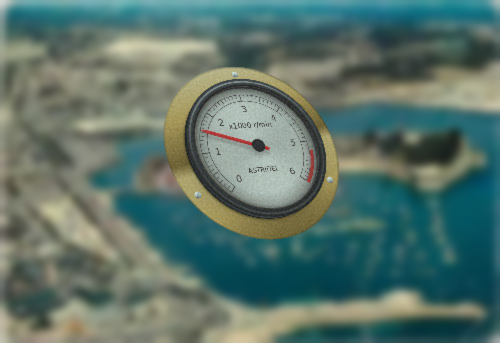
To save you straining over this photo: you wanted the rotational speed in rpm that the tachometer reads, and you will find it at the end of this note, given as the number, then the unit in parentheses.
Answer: 1500 (rpm)
